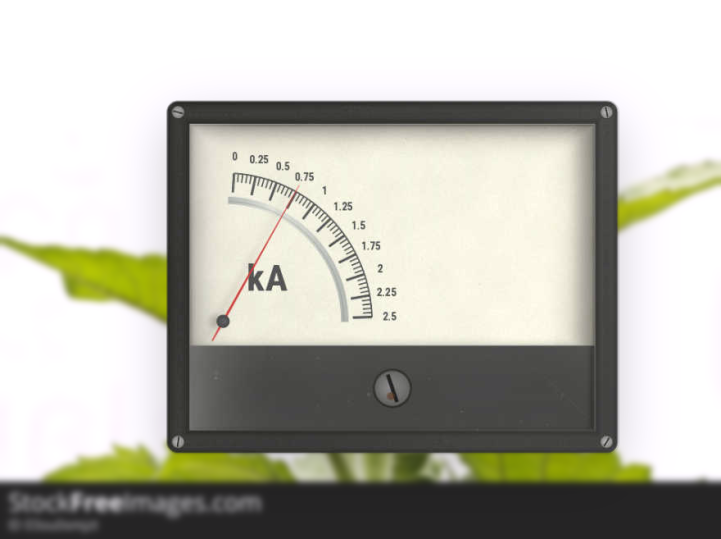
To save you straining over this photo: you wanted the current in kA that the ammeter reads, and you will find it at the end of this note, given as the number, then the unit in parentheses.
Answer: 0.75 (kA)
